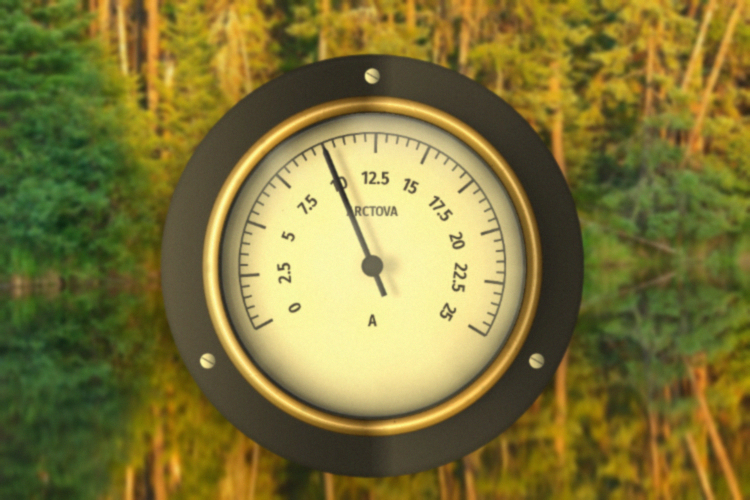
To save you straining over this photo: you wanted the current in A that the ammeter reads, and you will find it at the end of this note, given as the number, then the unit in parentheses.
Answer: 10 (A)
